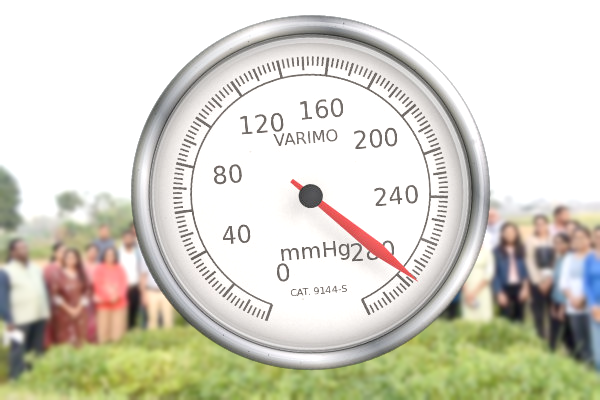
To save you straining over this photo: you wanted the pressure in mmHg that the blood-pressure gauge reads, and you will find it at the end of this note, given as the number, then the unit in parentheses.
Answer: 276 (mmHg)
